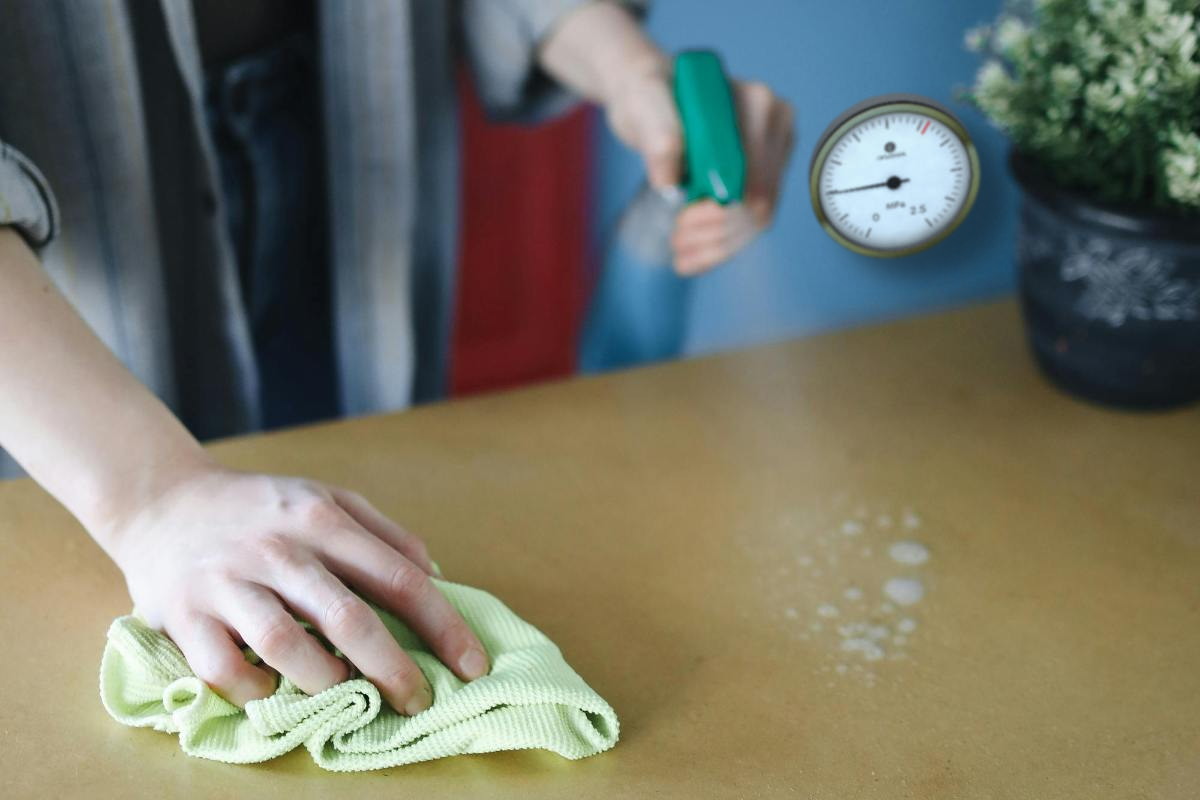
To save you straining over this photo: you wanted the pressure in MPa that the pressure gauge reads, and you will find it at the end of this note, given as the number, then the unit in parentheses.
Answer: 0.5 (MPa)
